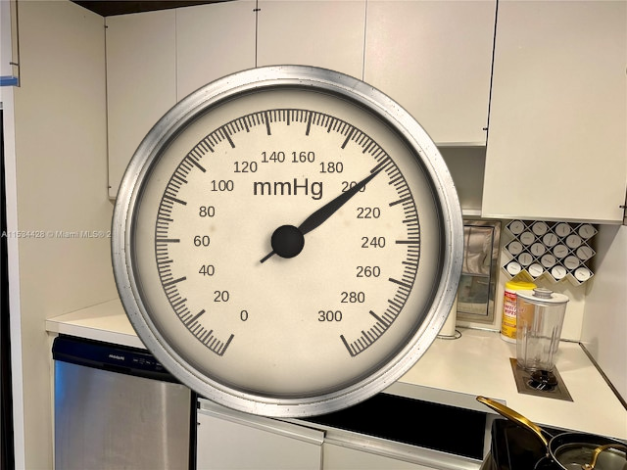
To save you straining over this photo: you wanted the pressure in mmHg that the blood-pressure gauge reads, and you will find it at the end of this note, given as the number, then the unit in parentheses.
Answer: 202 (mmHg)
